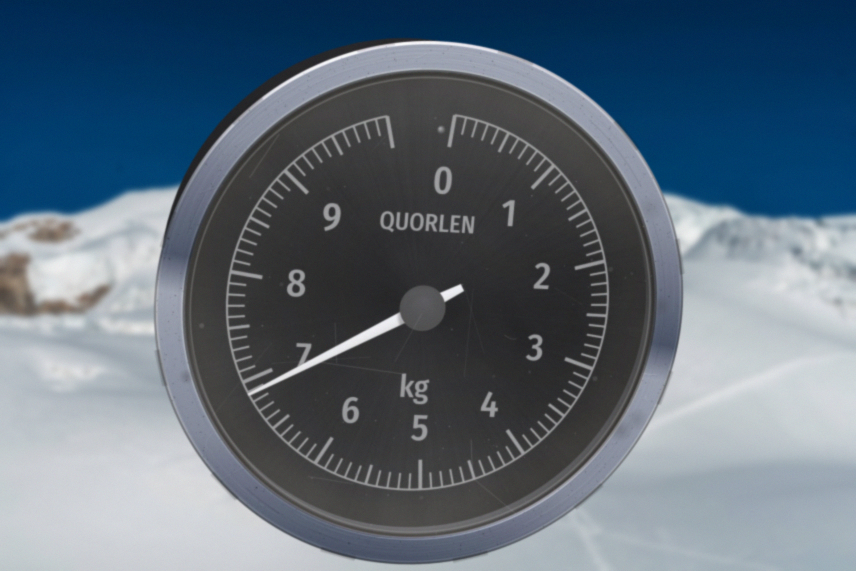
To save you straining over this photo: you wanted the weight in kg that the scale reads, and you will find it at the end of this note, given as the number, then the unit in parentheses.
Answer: 6.9 (kg)
